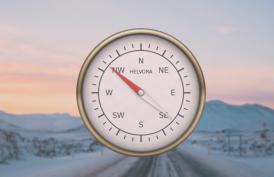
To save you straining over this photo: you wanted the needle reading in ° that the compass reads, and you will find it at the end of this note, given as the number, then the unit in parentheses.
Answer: 310 (°)
